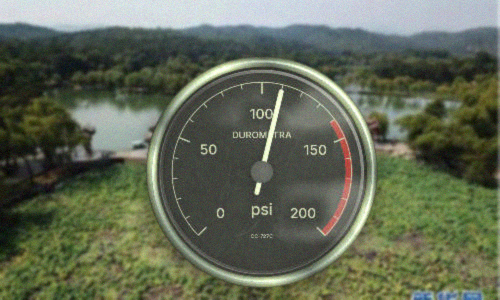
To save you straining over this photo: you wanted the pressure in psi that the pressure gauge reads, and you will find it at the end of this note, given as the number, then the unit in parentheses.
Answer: 110 (psi)
